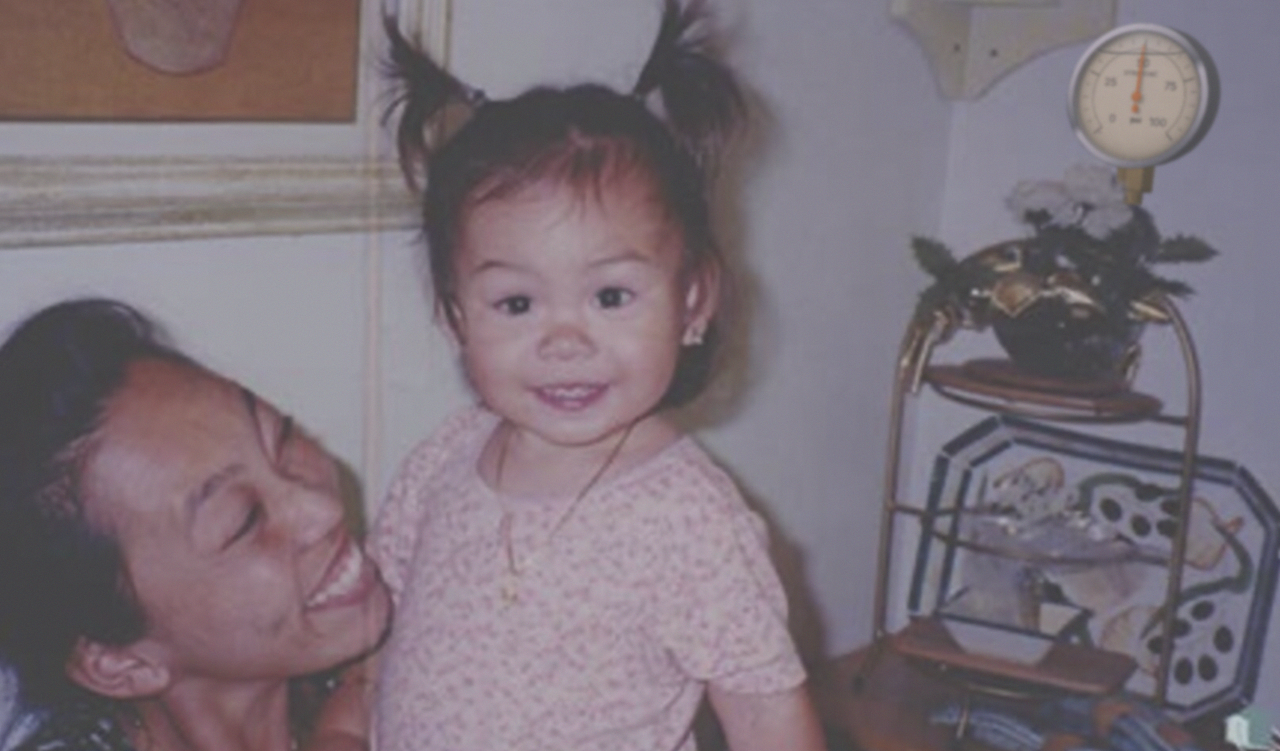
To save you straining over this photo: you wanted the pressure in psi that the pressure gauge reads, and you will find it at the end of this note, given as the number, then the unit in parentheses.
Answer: 50 (psi)
